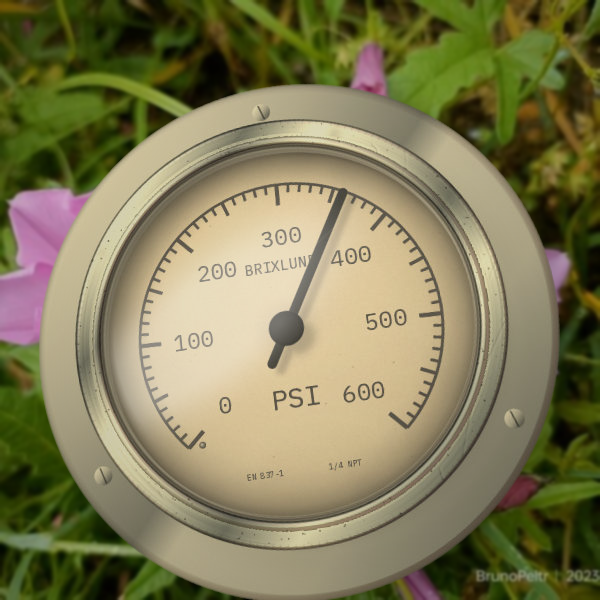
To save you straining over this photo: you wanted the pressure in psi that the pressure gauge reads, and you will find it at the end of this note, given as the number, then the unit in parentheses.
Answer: 360 (psi)
